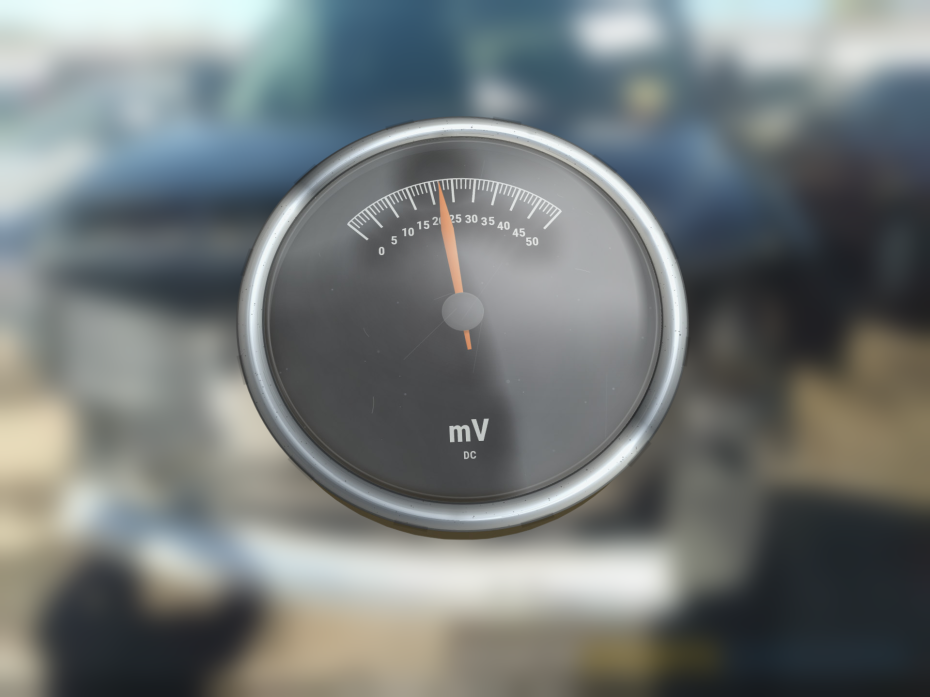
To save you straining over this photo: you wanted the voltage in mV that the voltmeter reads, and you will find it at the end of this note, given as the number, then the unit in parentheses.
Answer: 22 (mV)
